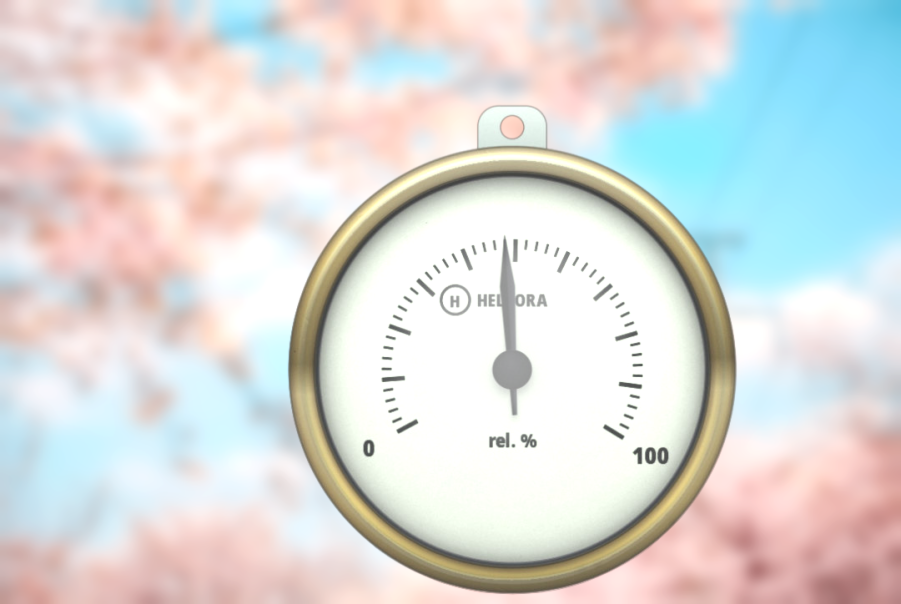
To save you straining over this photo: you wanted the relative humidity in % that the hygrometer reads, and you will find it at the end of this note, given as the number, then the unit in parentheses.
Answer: 48 (%)
